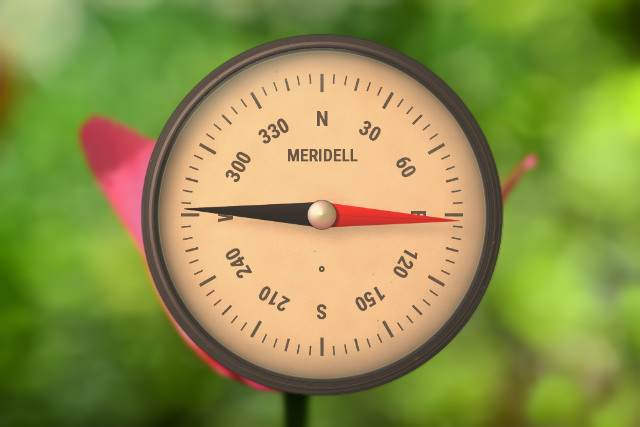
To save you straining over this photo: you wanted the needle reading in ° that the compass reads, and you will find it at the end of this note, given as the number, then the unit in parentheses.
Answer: 92.5 (°)
